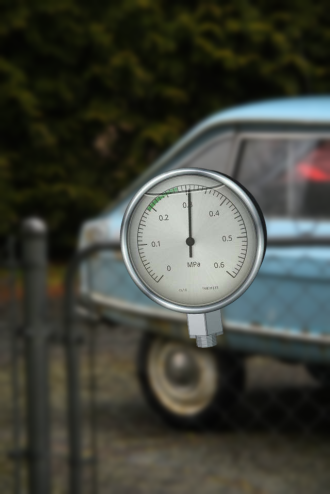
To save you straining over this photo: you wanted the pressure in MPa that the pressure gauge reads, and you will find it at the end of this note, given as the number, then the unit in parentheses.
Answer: 0.31 (MPa)
